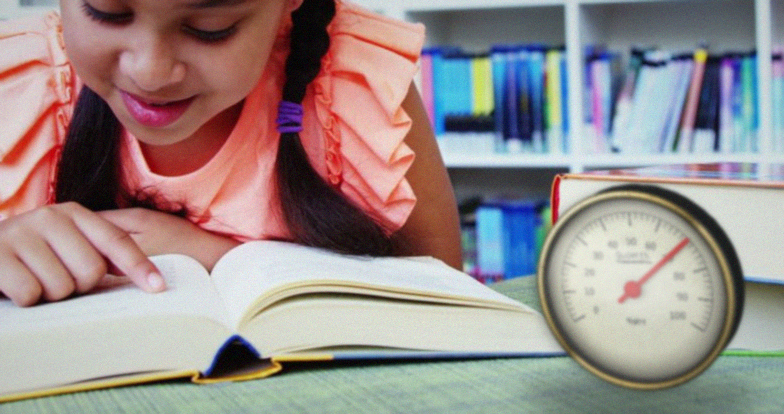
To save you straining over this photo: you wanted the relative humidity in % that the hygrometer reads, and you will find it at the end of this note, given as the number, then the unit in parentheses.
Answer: 70 (%)
